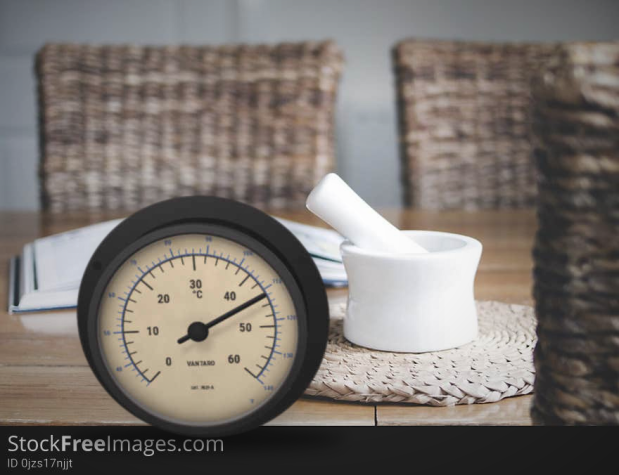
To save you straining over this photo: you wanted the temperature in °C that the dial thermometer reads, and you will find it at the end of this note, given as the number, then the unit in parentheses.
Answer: 44 (°C)
